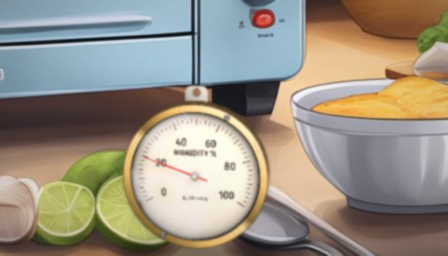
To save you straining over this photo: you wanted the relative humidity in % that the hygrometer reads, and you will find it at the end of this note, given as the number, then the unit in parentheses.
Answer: 20 (%)
